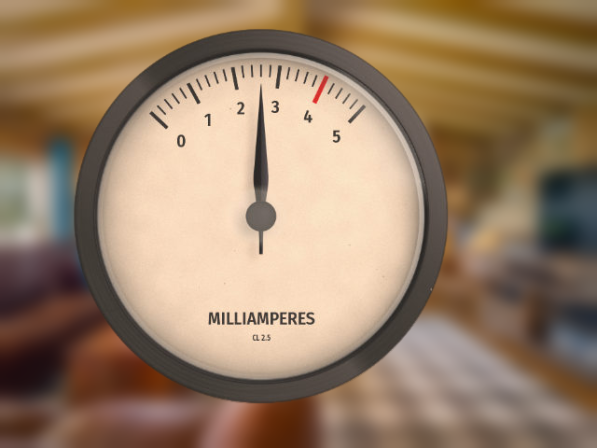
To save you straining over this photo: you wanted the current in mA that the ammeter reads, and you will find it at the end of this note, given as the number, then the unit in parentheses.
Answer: 2.6 (mA)
